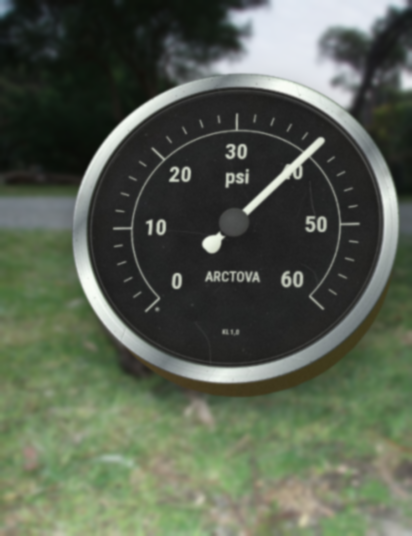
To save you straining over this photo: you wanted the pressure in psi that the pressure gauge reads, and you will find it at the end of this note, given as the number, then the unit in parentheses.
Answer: 40 (psi)
